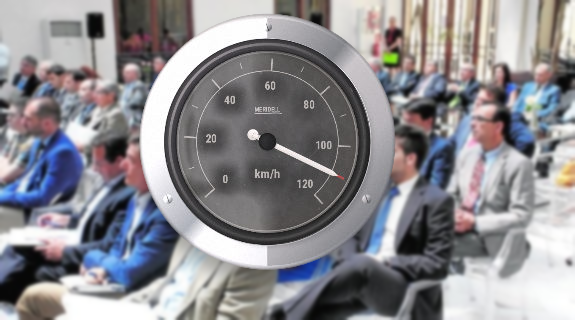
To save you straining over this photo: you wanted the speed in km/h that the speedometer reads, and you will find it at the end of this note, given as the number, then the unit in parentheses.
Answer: 110 (km/h)
